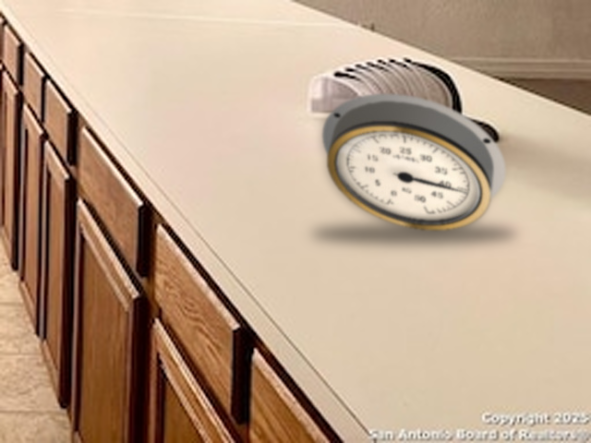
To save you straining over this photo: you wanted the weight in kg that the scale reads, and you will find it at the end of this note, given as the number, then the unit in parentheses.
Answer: 40 (kg)
